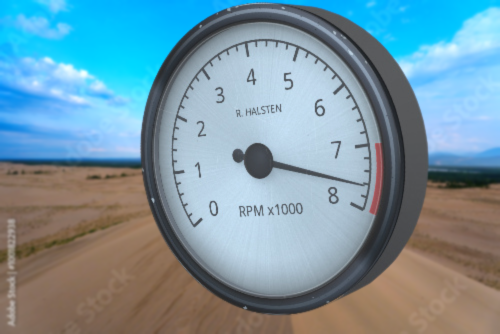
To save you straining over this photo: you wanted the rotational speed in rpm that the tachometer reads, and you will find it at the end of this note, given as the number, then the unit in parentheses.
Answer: 7600 (rpm)
